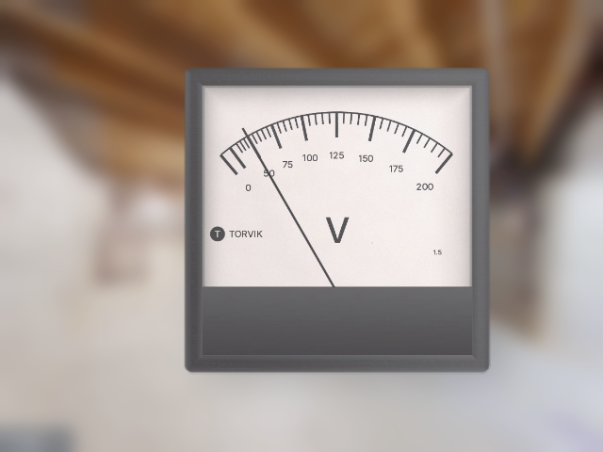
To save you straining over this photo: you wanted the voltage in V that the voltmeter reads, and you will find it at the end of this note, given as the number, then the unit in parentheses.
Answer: 50 (V)
